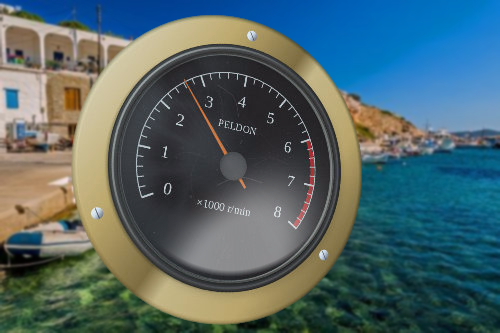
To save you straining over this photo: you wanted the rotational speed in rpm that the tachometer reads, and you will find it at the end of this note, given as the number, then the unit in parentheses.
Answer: 2600 (rpm)
